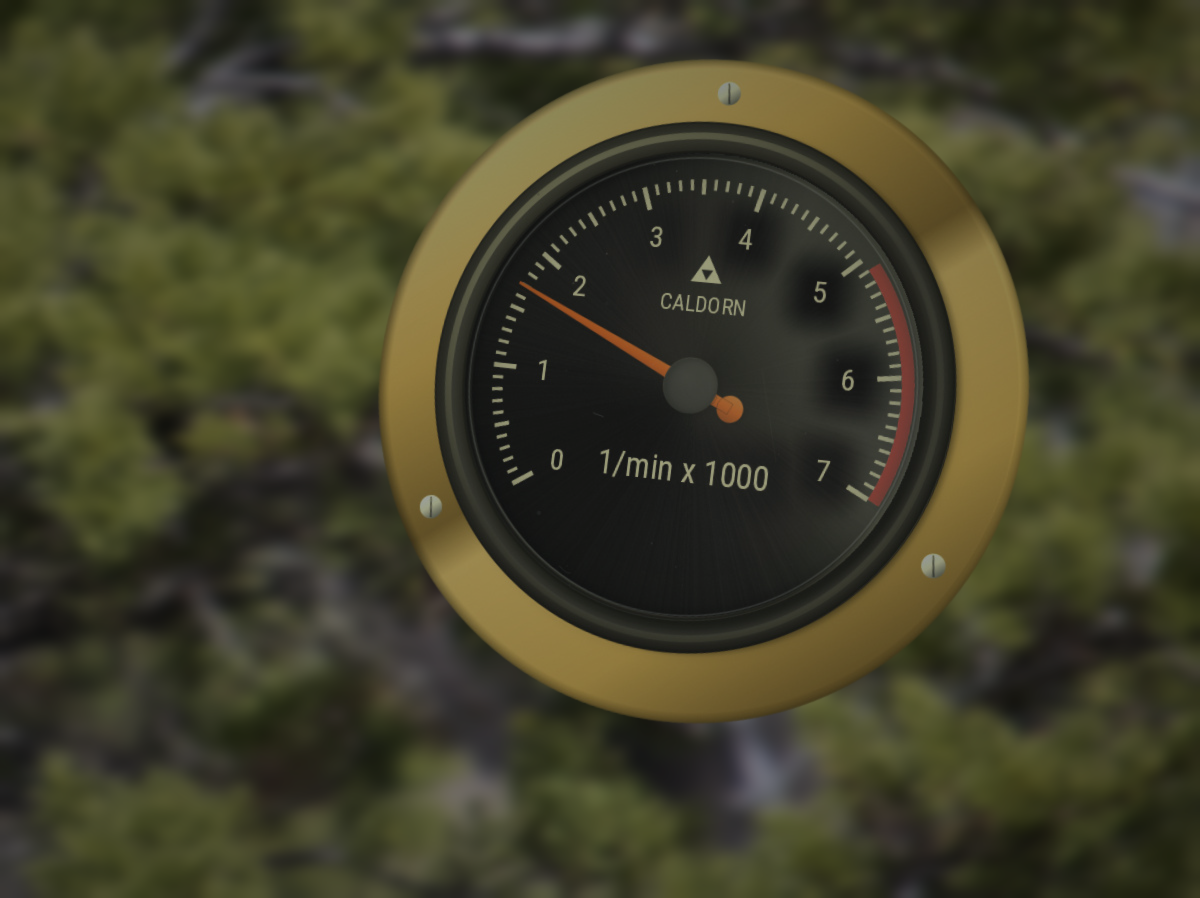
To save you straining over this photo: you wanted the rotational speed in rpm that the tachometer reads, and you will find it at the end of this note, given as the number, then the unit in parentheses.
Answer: 1700 (rpm)
